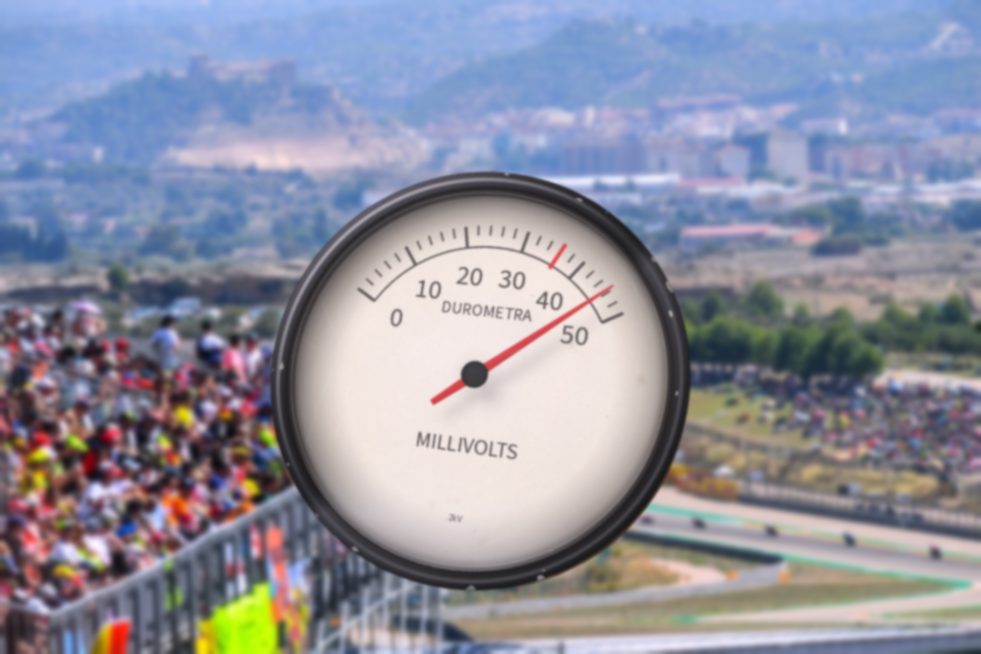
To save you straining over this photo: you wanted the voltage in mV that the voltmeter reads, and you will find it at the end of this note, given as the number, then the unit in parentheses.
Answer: 46 (mV)
